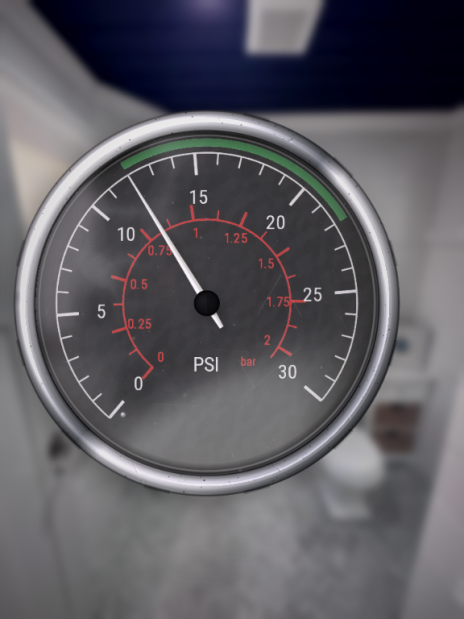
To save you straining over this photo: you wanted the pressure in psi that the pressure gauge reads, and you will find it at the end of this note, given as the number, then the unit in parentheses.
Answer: 12 (psi)
